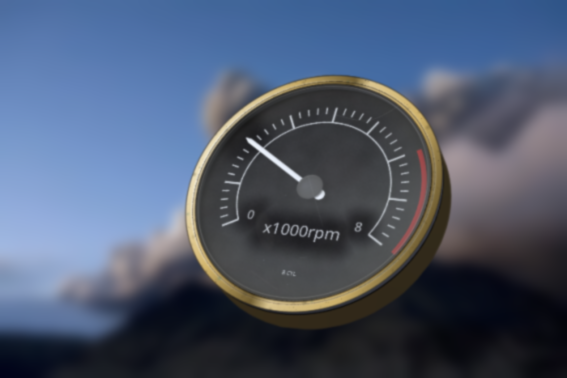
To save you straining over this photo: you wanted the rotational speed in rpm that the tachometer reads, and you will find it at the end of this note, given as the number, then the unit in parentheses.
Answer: 2000 (rpm)
